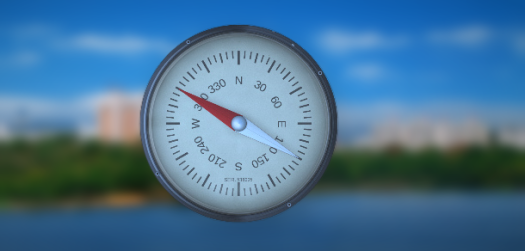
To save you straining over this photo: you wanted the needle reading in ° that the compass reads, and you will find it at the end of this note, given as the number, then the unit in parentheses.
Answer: 300 (°)
